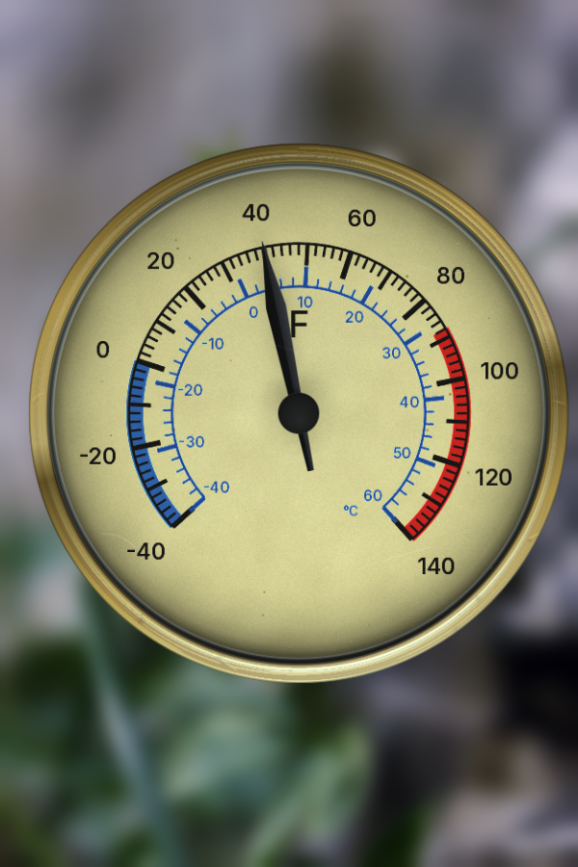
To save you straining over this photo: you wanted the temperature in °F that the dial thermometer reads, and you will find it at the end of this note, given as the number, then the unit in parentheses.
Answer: 40 (°F)
